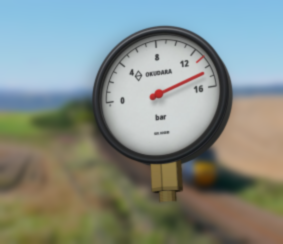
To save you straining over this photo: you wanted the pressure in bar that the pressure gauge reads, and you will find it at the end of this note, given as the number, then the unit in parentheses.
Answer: 14.5 (bar)
